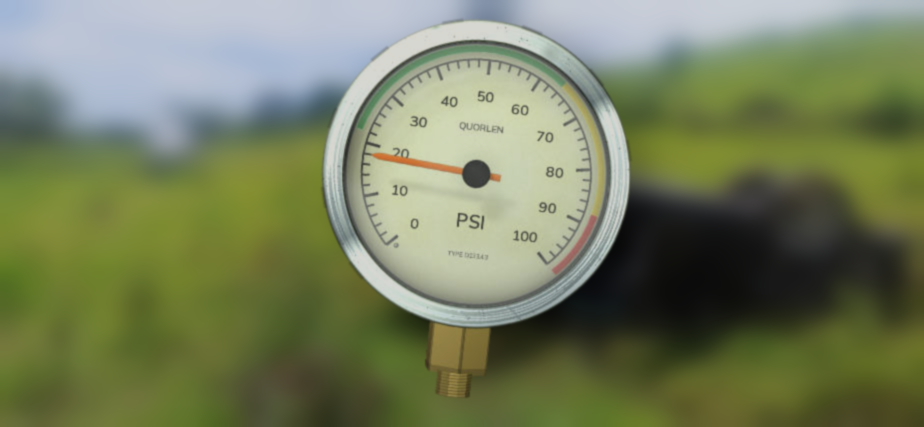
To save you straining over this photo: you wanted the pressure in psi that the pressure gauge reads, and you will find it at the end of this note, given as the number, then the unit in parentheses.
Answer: 18 (psi)
